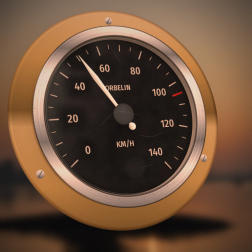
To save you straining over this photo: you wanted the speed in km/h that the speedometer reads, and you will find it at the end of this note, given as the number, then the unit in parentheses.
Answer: 50 (km/h)
